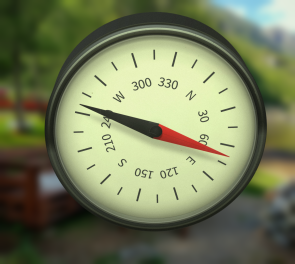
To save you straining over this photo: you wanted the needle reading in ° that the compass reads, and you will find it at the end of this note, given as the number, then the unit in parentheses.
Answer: 67.5 (°)
